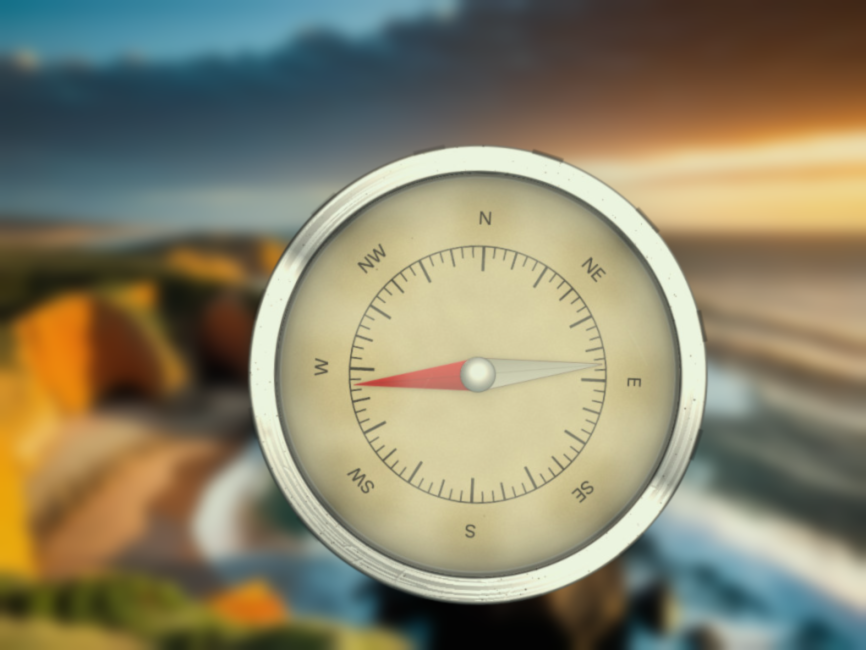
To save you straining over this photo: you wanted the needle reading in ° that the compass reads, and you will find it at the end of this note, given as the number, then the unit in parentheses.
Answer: 262.5 (°)
